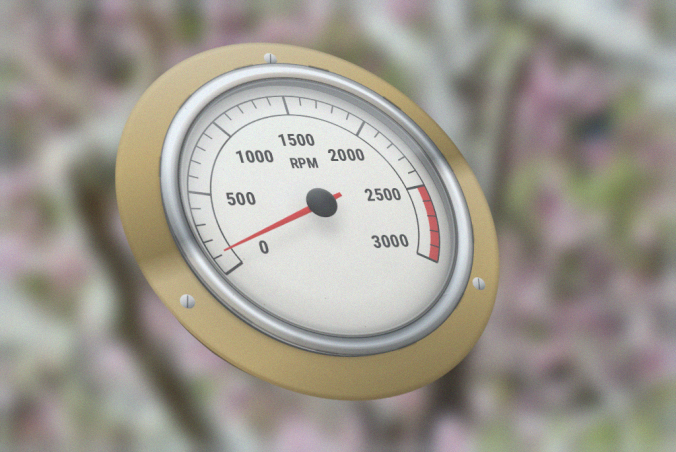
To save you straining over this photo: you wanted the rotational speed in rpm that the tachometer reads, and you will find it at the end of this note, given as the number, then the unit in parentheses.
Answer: 100 (rpm)
